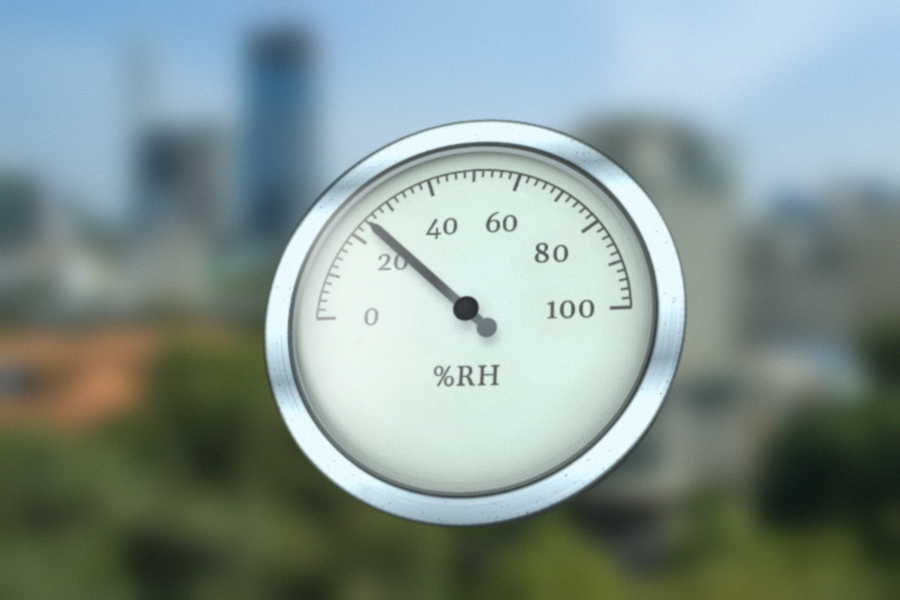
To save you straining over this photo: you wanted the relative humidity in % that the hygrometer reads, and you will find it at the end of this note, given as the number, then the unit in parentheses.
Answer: 24 (%)
